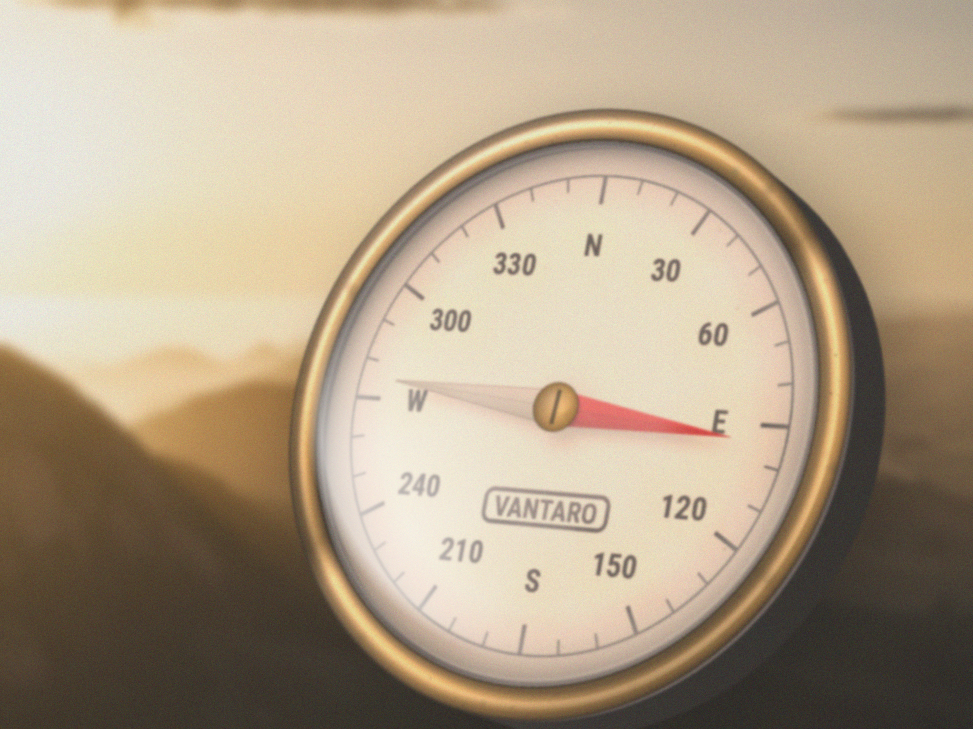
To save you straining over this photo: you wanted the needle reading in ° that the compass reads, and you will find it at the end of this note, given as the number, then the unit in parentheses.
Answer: 95 (°)
